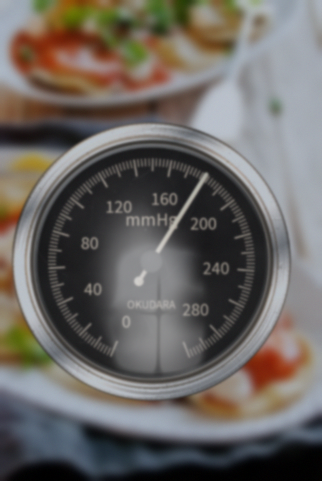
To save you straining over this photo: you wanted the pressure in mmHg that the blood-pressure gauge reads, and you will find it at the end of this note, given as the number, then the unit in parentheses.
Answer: 180 (mmHg)
